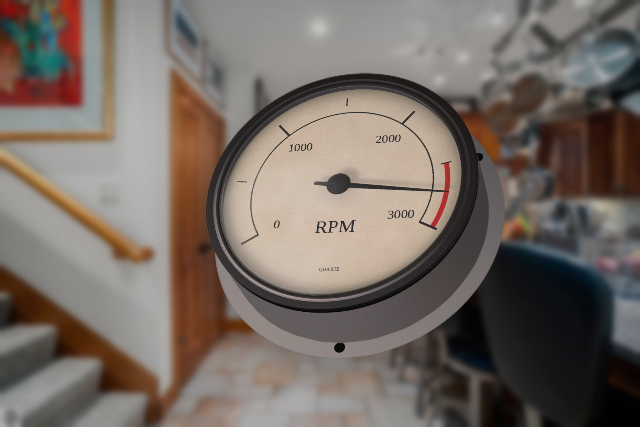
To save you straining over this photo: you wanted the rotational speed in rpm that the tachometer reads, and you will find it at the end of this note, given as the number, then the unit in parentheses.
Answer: 2750 (rpm)
